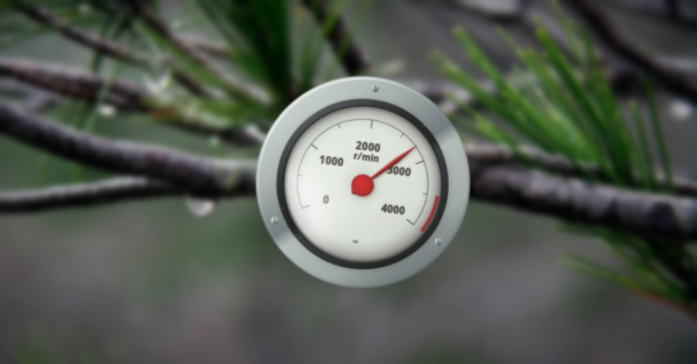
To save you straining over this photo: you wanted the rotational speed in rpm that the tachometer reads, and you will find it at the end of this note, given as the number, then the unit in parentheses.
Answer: 2750 (rpm)
